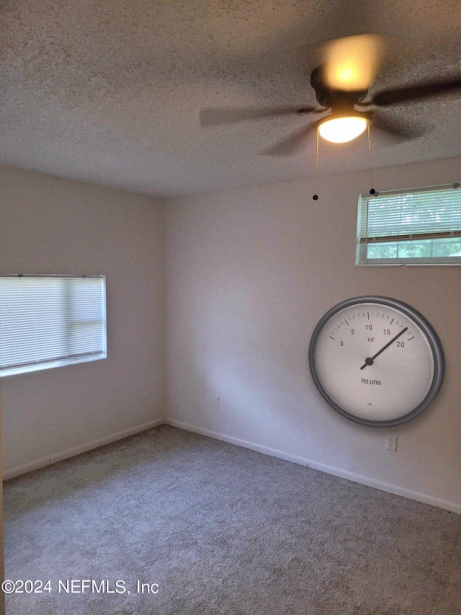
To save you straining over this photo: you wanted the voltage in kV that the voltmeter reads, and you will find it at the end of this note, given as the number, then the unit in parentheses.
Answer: 18 (kV)
